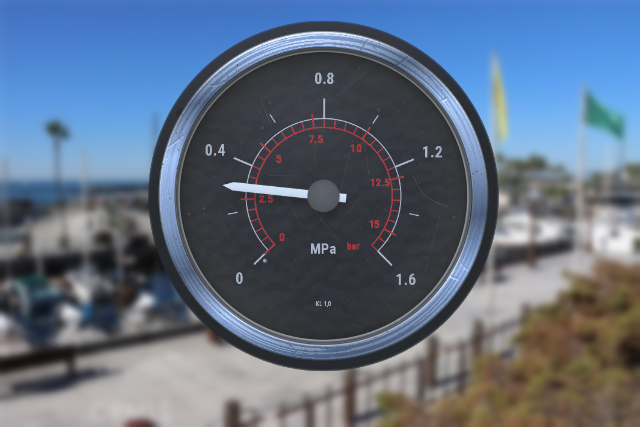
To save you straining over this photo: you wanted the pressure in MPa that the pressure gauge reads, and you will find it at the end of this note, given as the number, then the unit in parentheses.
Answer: 0.3 (MPa)
